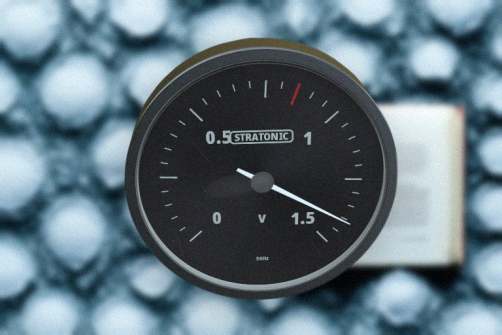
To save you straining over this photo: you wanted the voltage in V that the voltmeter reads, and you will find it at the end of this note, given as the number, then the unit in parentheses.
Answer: 1.4 (V)
